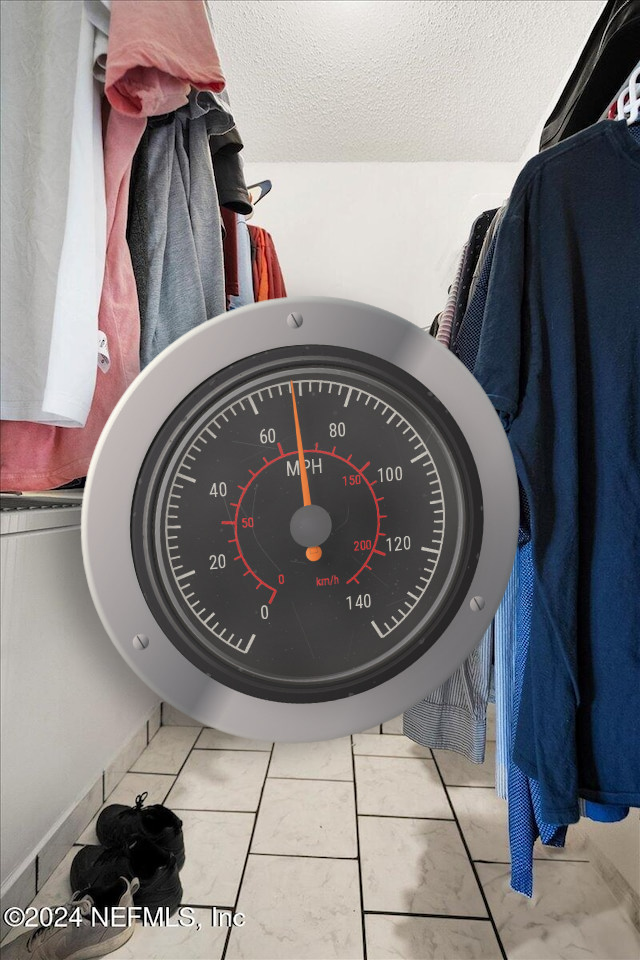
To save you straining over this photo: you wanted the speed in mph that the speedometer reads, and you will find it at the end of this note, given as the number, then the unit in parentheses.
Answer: 68 (mph)
